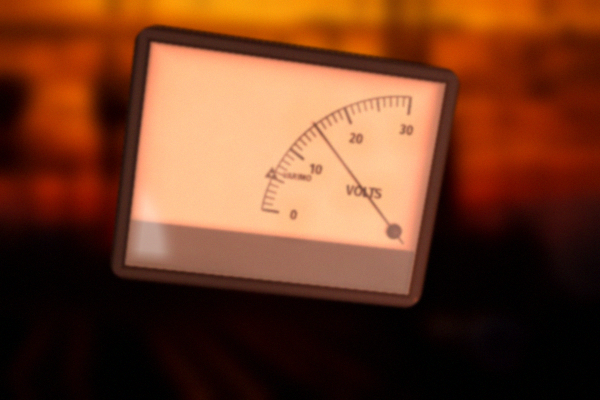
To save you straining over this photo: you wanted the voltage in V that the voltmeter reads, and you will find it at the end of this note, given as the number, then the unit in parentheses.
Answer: 15 (V)
